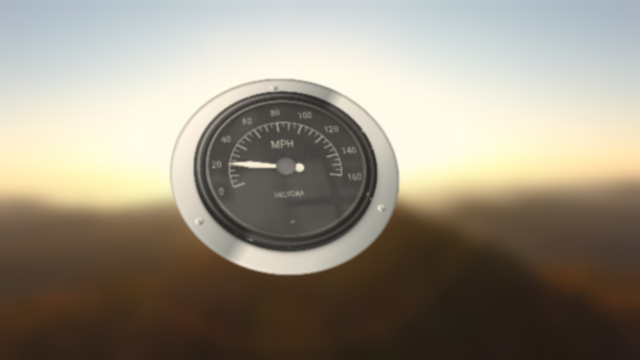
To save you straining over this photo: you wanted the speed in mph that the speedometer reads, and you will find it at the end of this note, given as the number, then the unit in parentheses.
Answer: 20 (mph)
